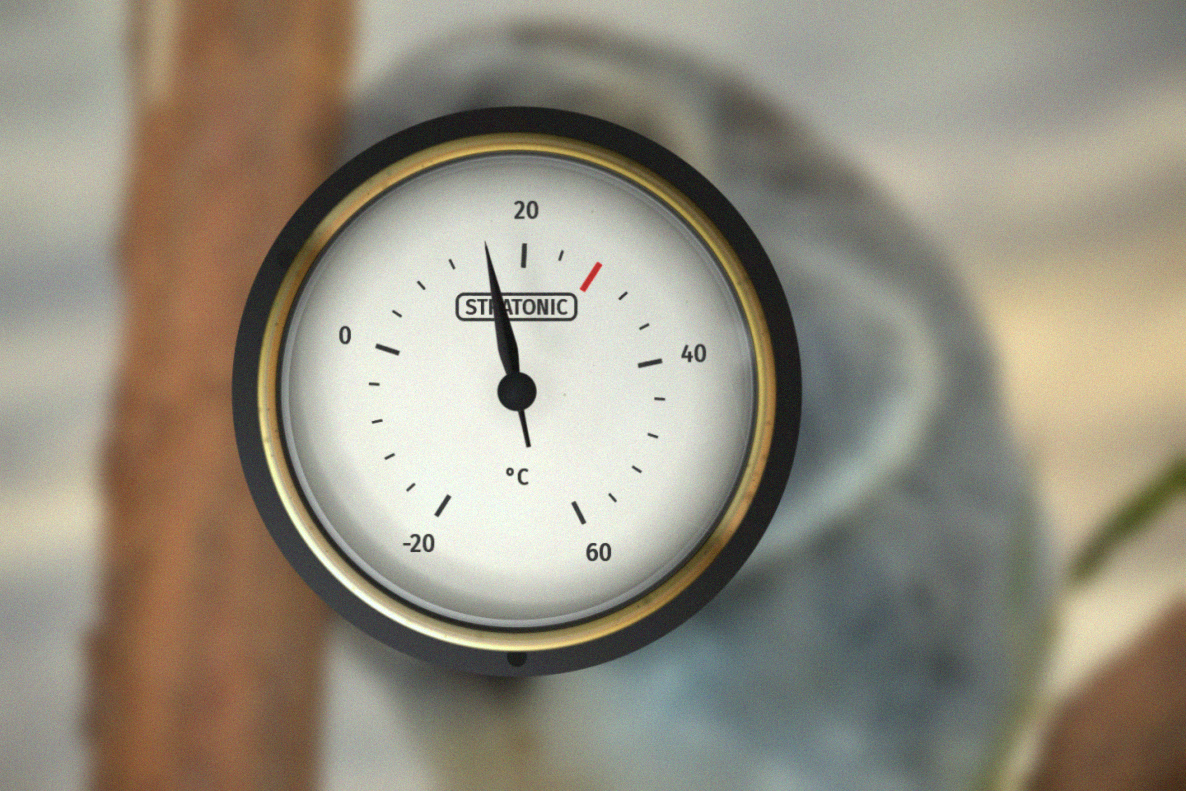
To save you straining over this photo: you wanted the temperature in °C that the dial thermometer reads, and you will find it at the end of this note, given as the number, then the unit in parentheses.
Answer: 16 (°C)
